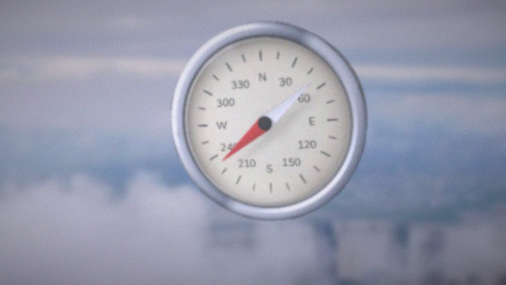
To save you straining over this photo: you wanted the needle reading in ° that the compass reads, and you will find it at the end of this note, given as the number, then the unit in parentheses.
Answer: 232.5 (°)
